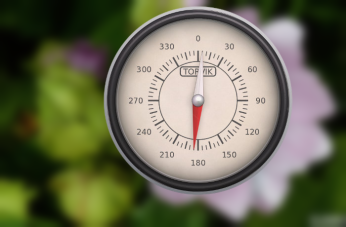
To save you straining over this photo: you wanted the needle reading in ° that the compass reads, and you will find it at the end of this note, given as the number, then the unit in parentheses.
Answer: 185 (°)
